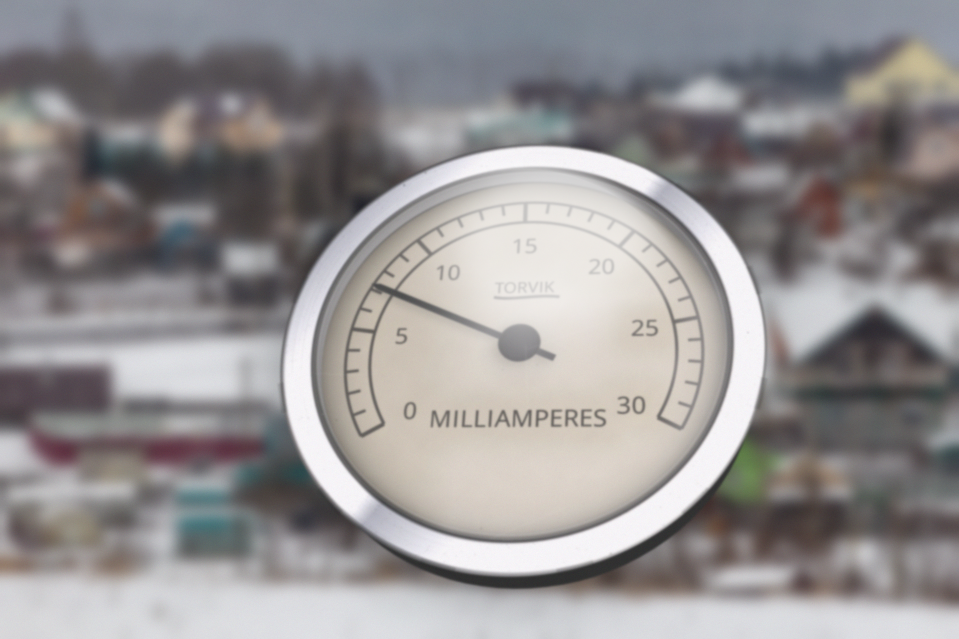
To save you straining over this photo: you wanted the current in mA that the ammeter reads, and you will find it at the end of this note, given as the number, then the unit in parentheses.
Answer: 7 (mA)
